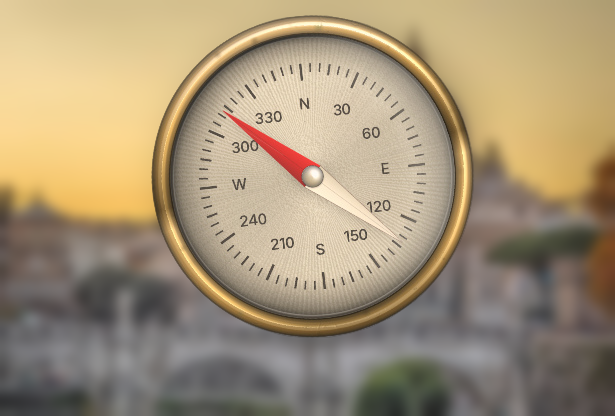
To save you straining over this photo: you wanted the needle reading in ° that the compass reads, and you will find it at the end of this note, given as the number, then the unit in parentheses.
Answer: 312.5 (°)
